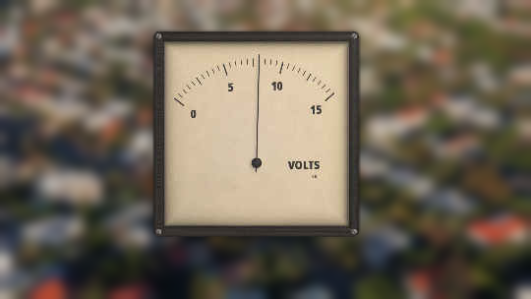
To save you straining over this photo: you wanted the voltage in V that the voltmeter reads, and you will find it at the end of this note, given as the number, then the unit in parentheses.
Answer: 8 (V)
